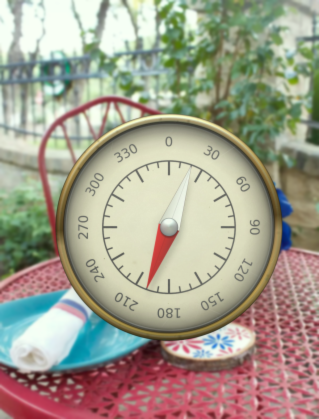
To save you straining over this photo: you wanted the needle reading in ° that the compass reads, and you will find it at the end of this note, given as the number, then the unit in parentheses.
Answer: 200 (°)
